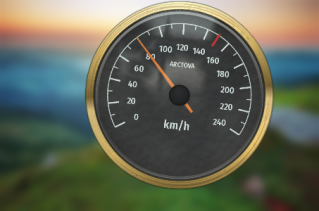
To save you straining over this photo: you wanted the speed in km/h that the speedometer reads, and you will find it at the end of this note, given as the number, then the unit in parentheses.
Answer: 80 (km/h)
